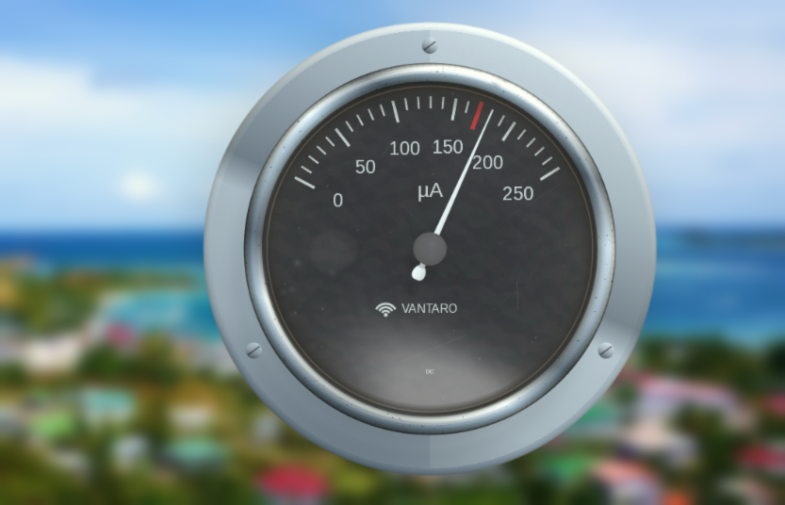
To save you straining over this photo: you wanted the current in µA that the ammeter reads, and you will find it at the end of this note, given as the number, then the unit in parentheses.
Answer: 180 (µA)
